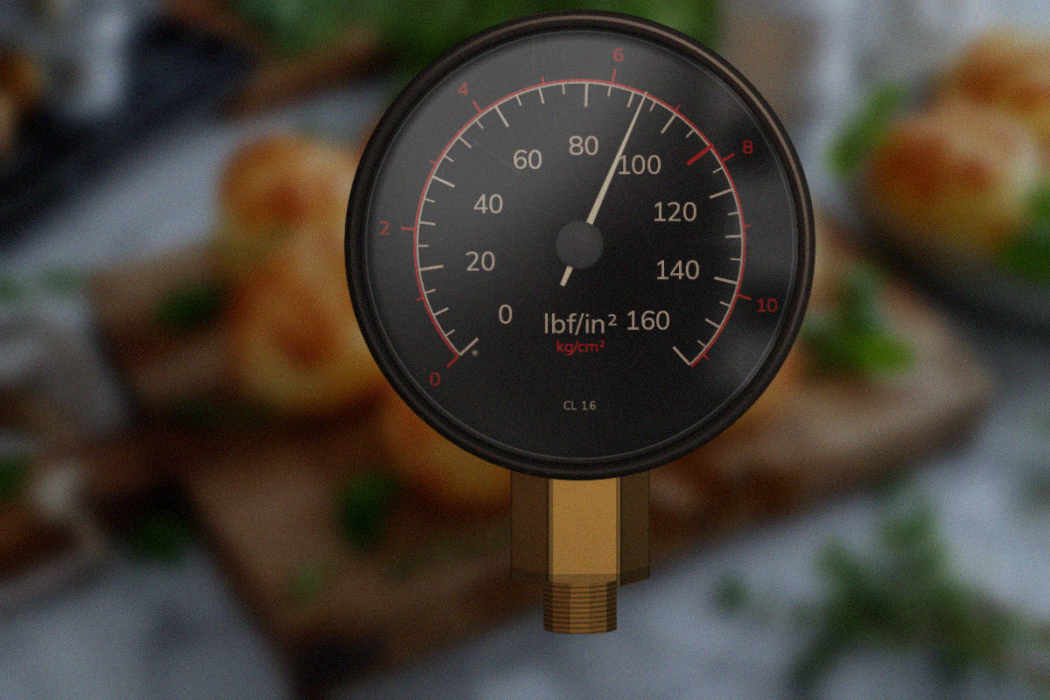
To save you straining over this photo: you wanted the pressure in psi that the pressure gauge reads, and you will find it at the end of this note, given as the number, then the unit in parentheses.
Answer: 92.5 (psi)
